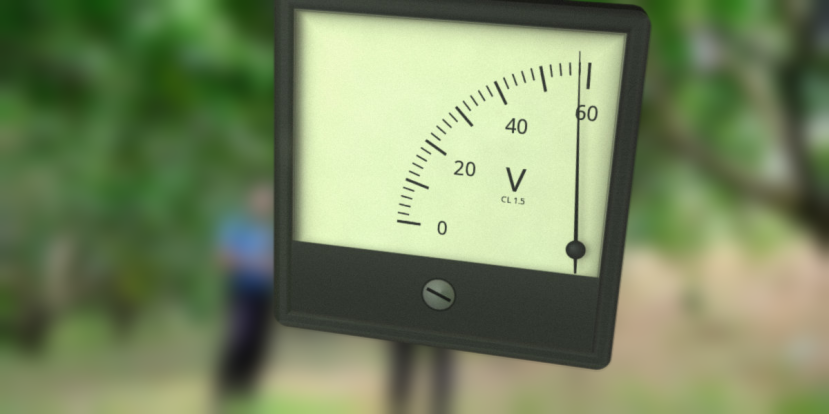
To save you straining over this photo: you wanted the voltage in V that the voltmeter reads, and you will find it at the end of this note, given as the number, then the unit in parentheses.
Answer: 58 (V)
